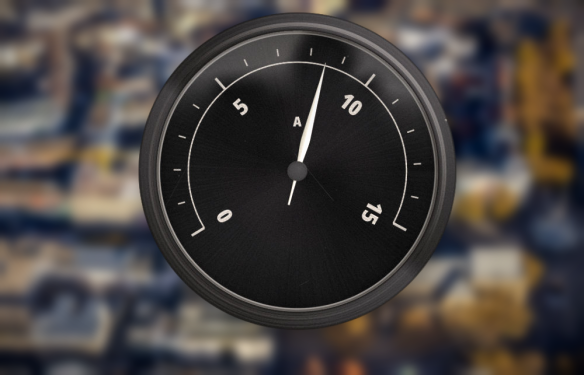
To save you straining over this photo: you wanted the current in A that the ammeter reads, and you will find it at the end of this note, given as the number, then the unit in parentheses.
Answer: 8.5 (A)
